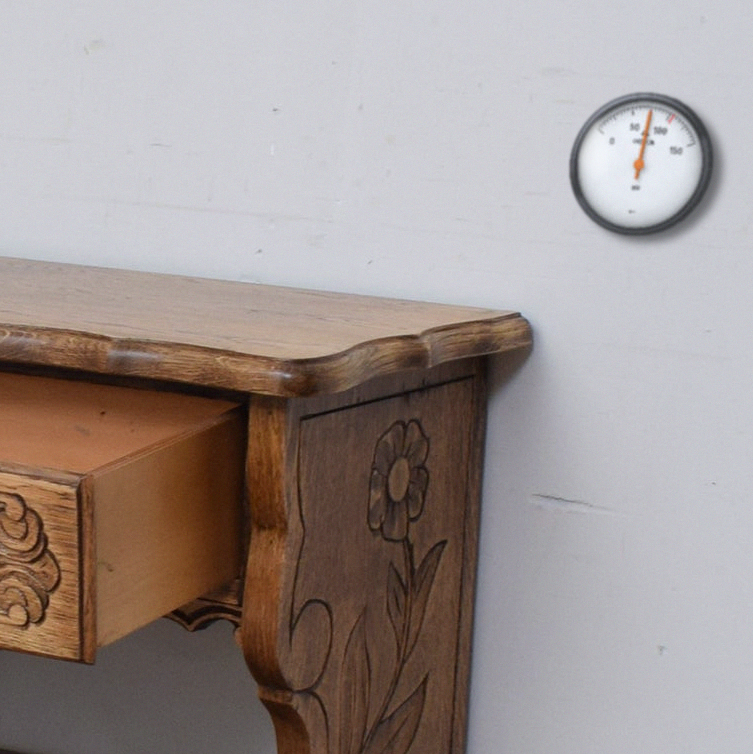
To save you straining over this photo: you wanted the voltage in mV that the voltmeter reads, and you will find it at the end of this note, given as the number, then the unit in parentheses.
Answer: 75 (mV)
